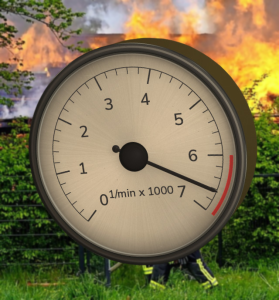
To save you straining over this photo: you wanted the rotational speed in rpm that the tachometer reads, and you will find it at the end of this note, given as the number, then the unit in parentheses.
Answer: 6600 (rpm)
